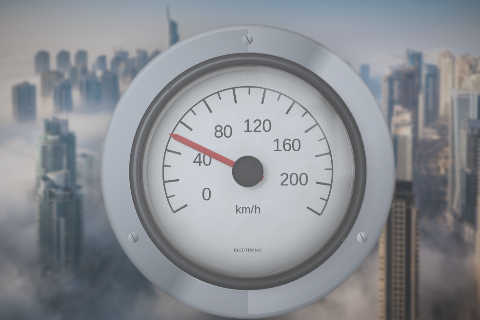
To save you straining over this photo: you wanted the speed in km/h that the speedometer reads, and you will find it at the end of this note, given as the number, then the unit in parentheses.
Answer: 50 (km/h)
